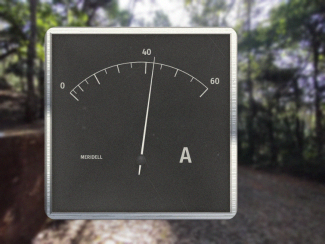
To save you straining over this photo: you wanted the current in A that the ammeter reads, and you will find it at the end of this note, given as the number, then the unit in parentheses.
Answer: 42.5 (A)
